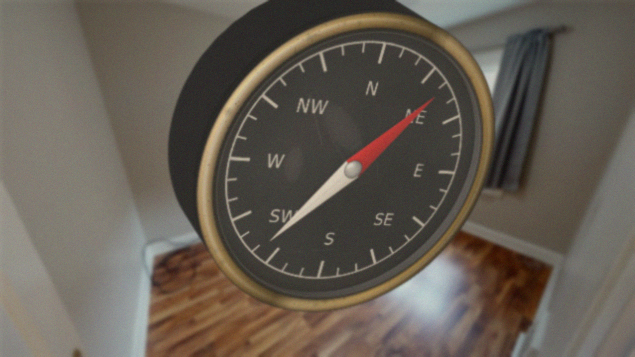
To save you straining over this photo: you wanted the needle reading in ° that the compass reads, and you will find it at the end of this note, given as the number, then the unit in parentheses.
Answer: 40 (°)
